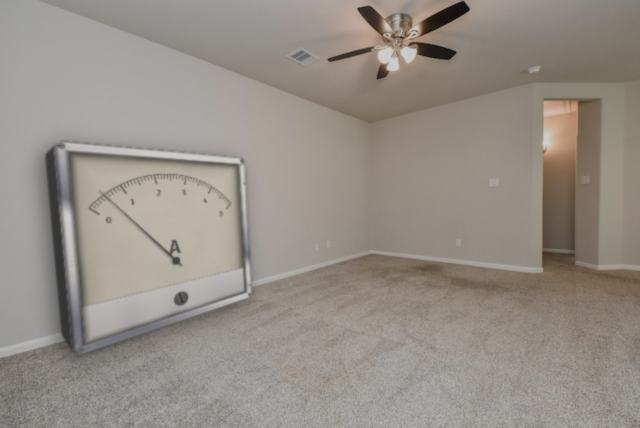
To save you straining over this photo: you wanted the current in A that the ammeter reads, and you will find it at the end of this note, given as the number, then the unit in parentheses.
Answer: 0.5 (A)
